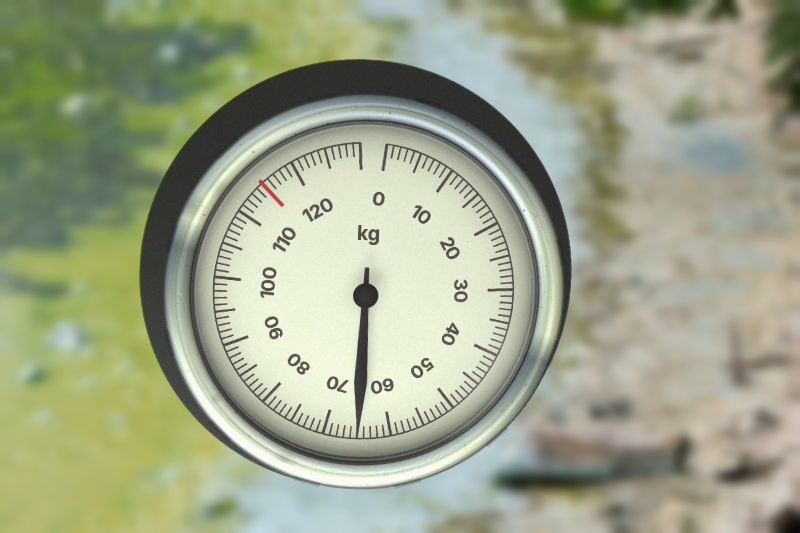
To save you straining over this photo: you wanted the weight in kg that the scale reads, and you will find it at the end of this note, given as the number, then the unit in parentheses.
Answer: 65 (kg)
